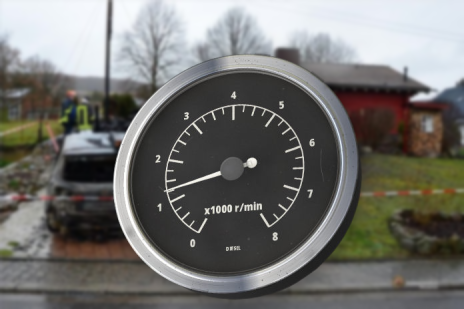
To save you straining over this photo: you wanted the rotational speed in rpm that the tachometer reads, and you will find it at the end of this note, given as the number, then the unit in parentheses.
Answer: 1250 (rpm)
